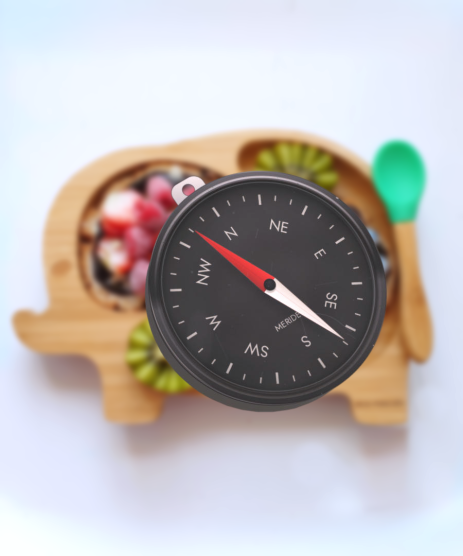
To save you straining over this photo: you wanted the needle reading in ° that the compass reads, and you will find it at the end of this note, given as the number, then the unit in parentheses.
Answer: 340 (°)
